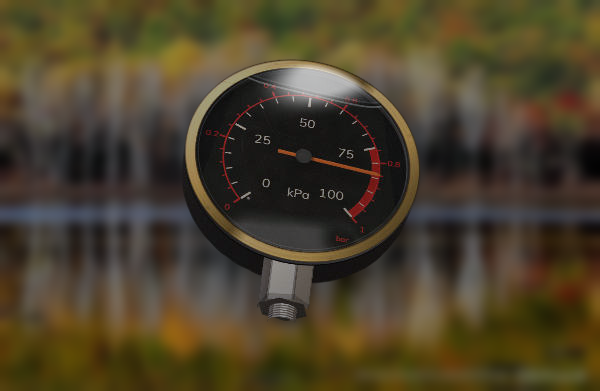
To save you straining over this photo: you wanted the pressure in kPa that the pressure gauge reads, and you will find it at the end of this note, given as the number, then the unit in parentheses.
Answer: 85 (kPa)
